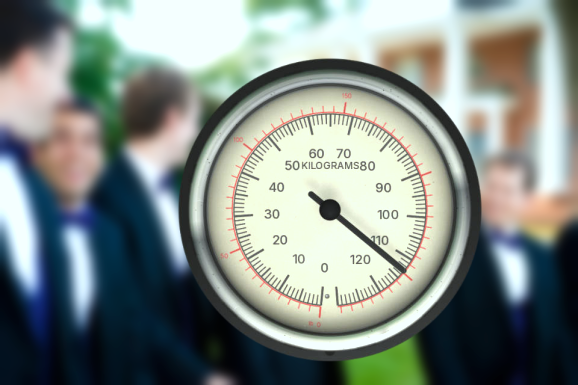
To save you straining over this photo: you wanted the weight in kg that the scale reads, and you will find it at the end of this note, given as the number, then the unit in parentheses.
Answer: 113 (kg)
